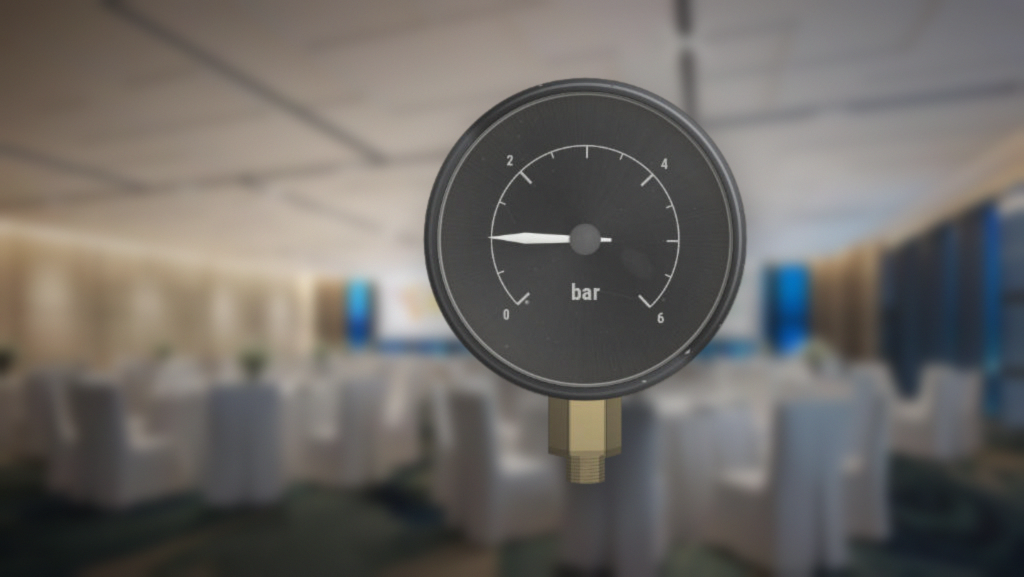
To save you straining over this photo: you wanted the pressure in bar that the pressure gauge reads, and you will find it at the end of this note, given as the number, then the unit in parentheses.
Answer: 1 (bar)
